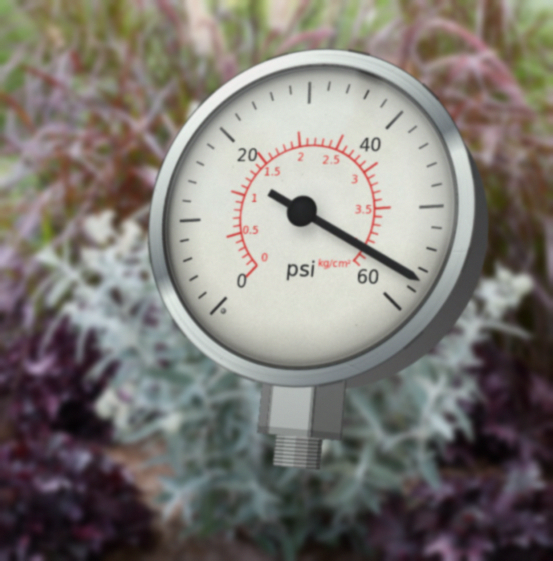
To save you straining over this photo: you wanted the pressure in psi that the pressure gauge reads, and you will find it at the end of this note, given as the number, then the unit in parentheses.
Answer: 57 (psi)
